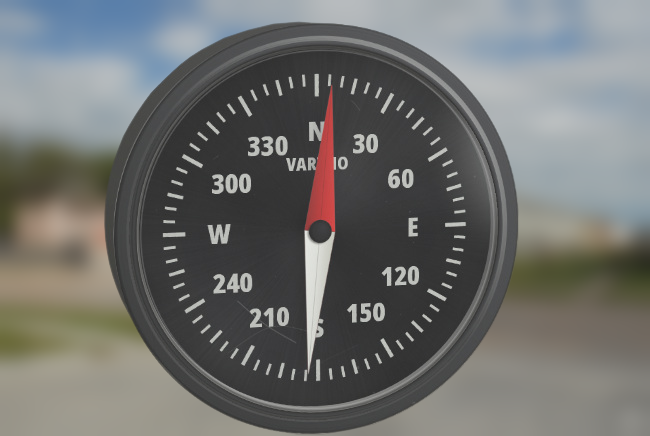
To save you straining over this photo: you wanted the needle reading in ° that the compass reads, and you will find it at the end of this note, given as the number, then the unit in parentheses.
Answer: 5 (°)
